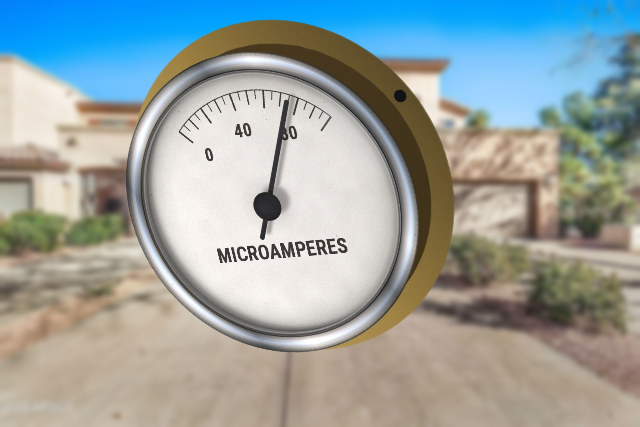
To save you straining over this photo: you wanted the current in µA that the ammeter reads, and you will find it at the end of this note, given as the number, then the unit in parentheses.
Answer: 75 (µA)
